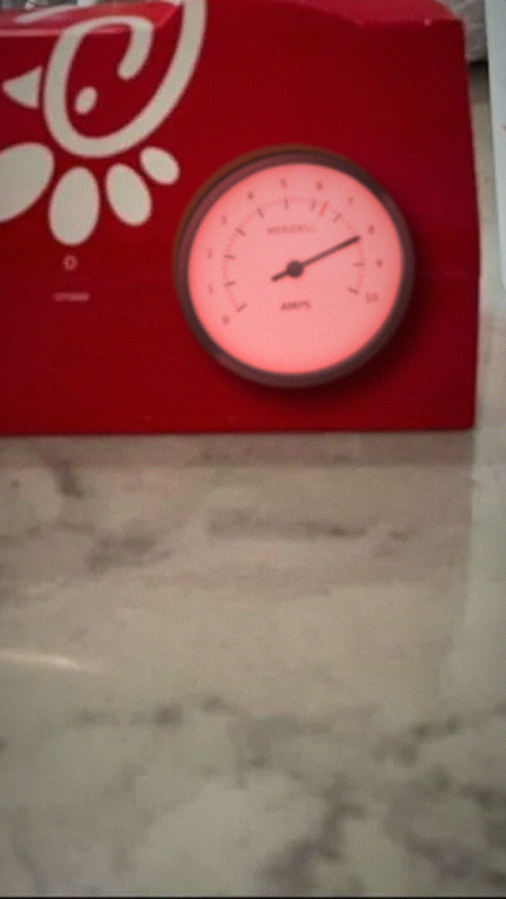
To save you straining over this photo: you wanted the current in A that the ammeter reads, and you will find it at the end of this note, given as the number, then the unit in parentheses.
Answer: 8 (A)
